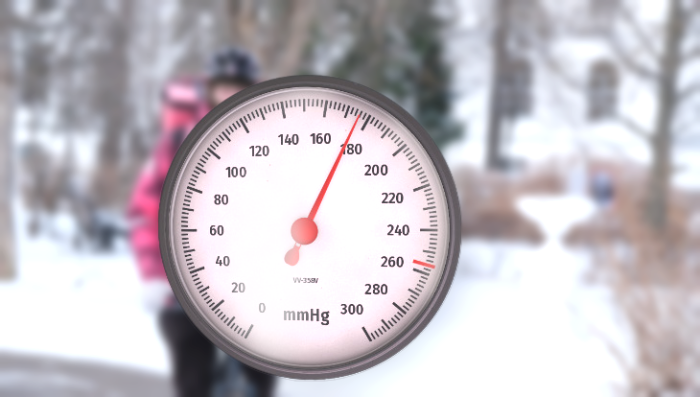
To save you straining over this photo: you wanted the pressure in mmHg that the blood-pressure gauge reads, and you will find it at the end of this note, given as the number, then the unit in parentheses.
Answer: 176 (mmHg)
